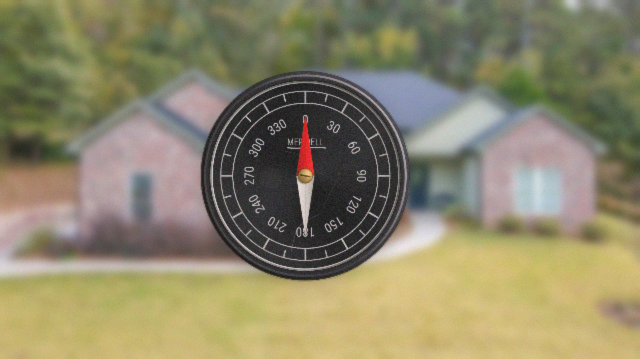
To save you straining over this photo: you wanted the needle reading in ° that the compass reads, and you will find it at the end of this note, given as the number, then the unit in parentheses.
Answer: 0 (°)
